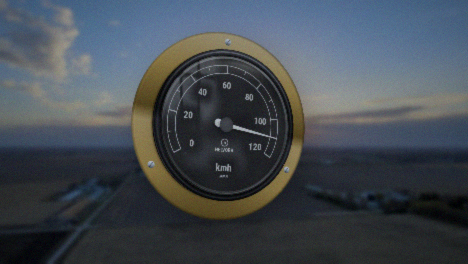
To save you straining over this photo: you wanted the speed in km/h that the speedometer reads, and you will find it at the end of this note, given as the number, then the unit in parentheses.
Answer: 110 (km/h)
